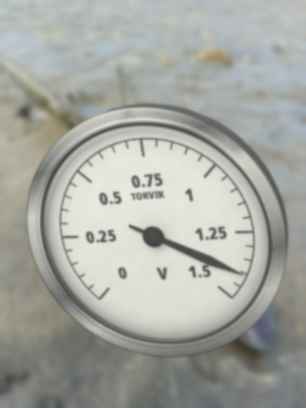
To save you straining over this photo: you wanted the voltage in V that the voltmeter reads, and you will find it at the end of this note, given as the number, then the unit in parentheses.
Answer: 1.4 (V)
